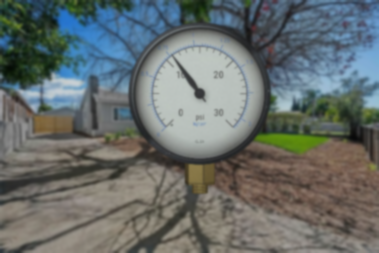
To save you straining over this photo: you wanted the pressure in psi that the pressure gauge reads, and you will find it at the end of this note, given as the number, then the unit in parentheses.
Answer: 11 (psi)
